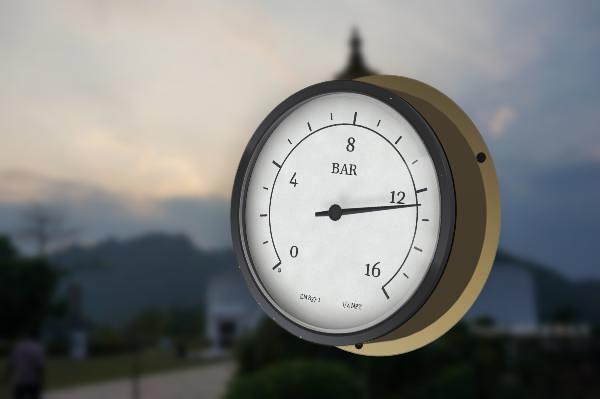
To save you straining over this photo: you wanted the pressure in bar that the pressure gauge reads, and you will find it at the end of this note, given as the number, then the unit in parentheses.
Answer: 12.5 (bar)
